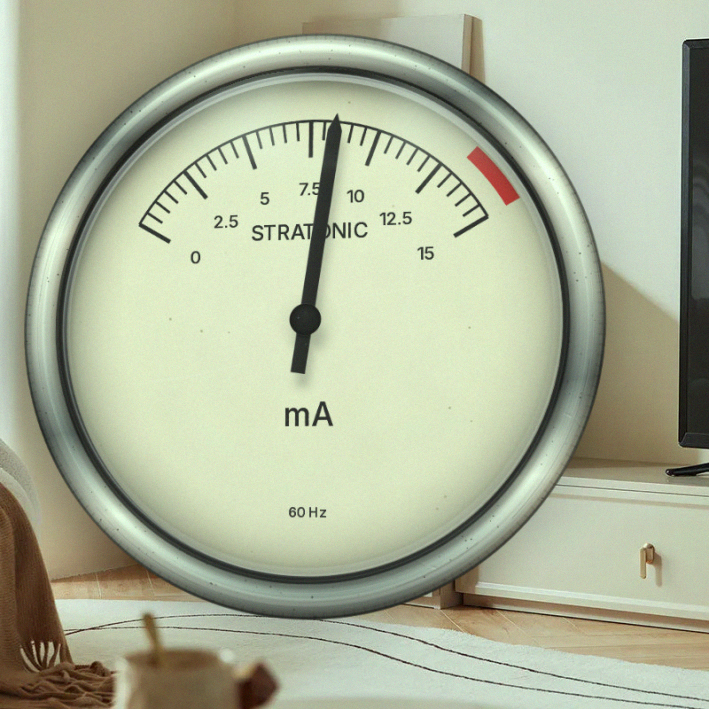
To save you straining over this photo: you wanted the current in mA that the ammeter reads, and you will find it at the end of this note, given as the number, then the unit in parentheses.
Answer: 8.5 (mA)
